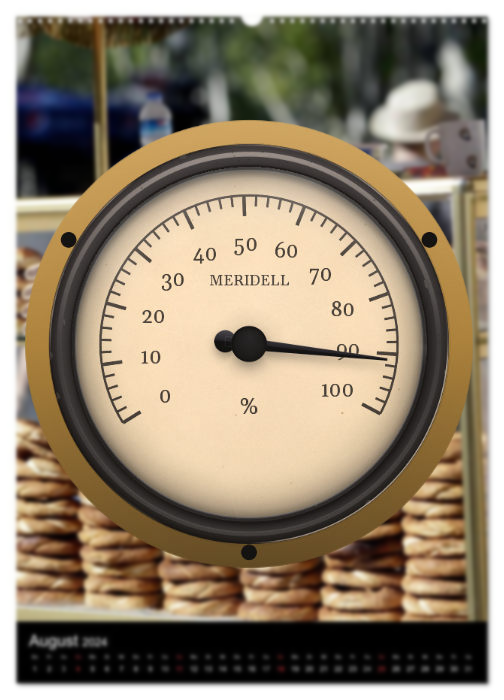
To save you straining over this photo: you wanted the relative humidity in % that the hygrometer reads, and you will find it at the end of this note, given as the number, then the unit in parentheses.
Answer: 91 (%)
